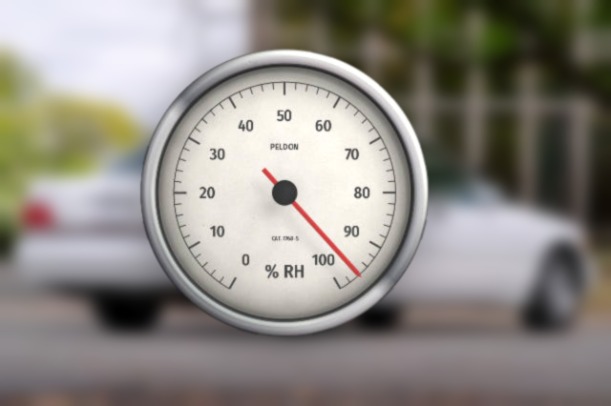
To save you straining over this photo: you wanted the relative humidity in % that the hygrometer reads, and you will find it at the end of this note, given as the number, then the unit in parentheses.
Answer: 96 (%)
